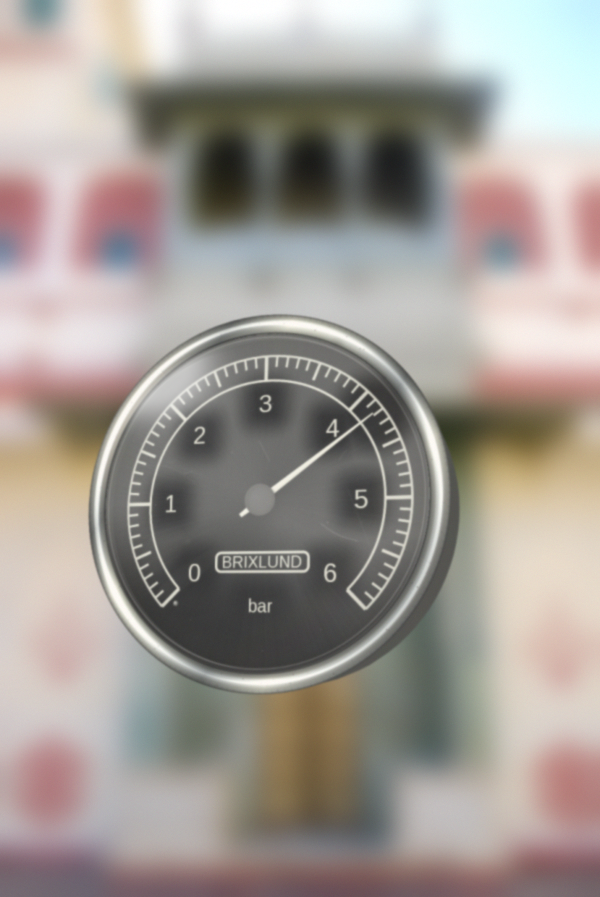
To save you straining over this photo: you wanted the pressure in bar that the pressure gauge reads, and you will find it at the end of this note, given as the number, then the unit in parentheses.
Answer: 4.2 (bar)
